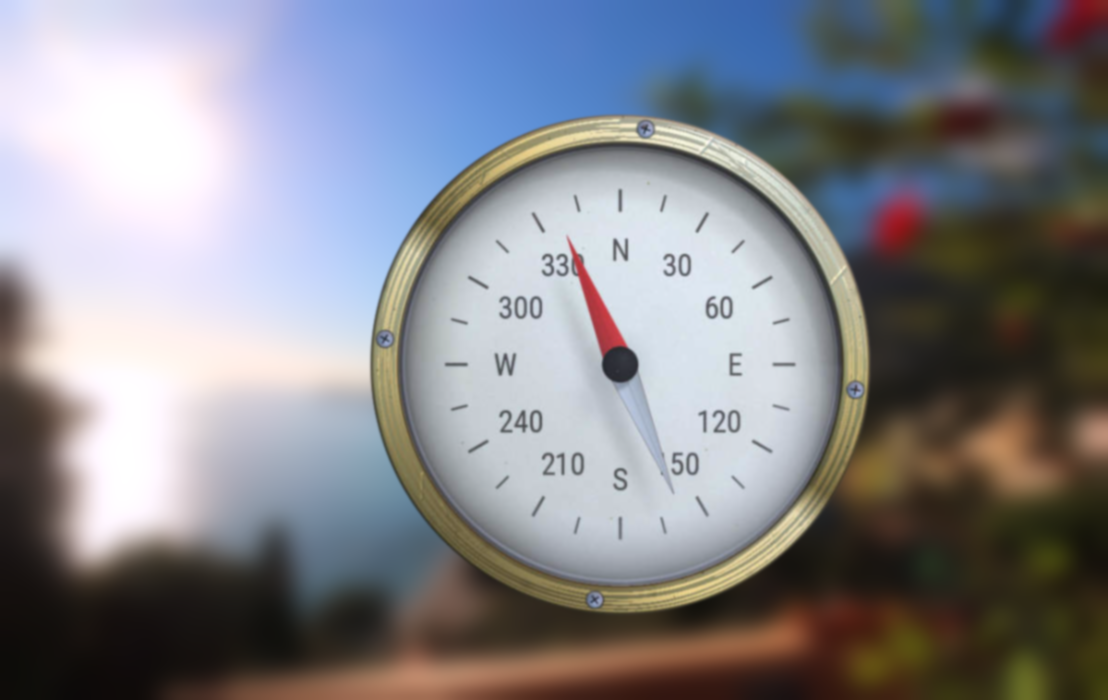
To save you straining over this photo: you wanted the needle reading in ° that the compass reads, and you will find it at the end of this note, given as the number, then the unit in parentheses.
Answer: 337.5 (°)
